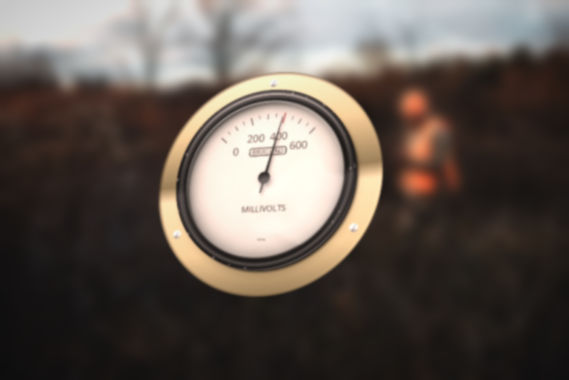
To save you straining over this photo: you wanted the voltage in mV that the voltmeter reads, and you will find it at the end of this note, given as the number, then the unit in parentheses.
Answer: 400 (mV)
